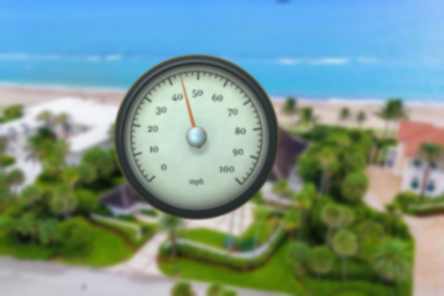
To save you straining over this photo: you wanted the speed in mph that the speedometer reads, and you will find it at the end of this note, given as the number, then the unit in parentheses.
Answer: 44 (mph)
